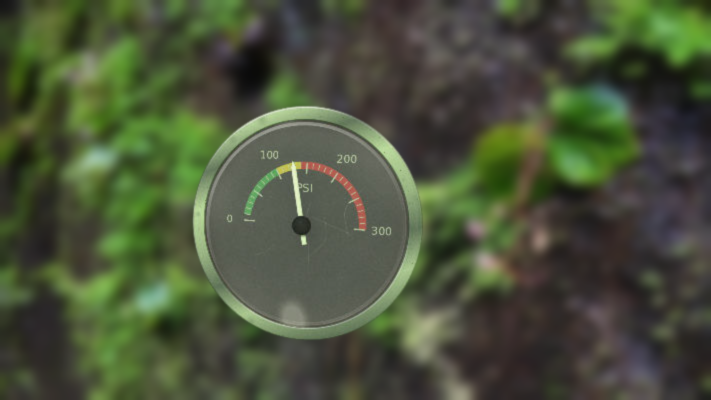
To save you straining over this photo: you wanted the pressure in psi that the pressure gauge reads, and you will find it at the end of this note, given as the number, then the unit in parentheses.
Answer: 130 (psi)
